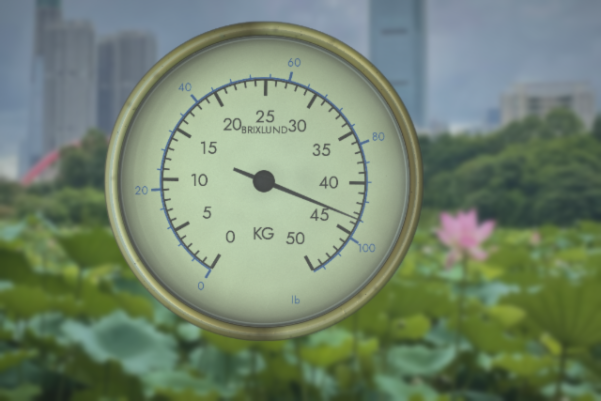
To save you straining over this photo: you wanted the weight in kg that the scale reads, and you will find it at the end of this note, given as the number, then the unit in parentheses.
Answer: 43.5 (kg)
